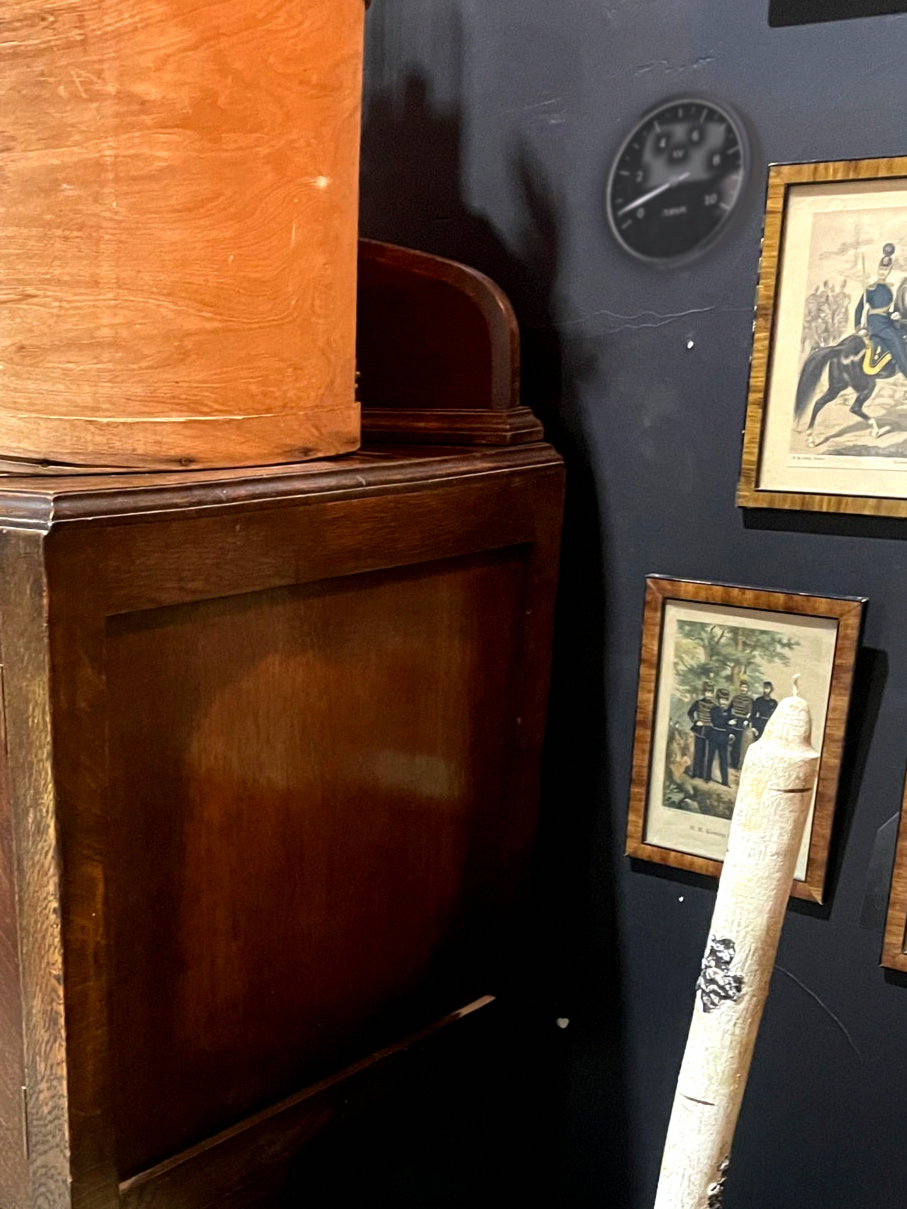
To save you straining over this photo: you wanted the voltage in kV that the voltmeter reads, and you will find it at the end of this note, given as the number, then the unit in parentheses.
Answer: 0.5 (kV)
